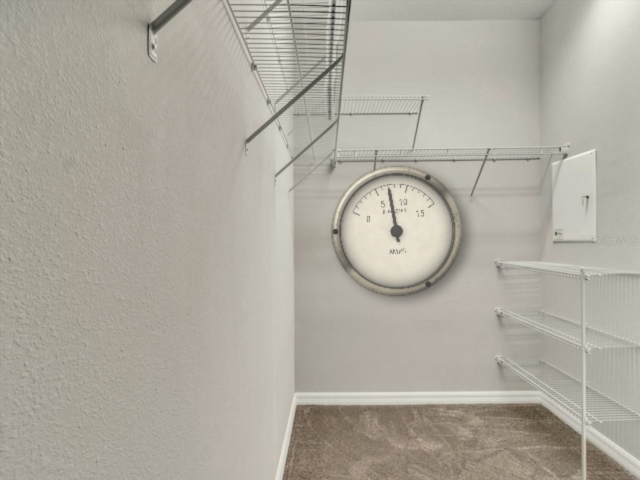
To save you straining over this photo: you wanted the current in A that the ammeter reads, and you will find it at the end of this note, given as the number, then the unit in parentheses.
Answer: 7 (A)
